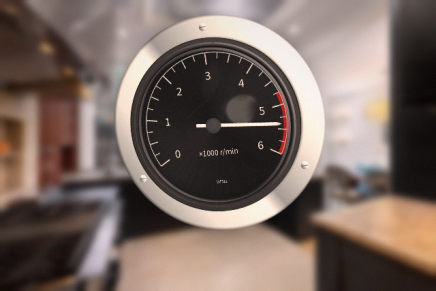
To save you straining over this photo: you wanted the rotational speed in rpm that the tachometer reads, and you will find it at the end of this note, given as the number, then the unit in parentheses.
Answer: 5375 (rpm)
